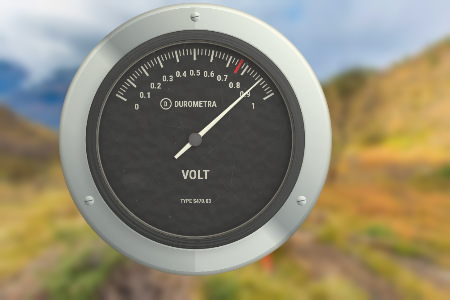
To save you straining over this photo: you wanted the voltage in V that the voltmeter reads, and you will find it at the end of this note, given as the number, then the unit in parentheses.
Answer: 0.9 (V)
